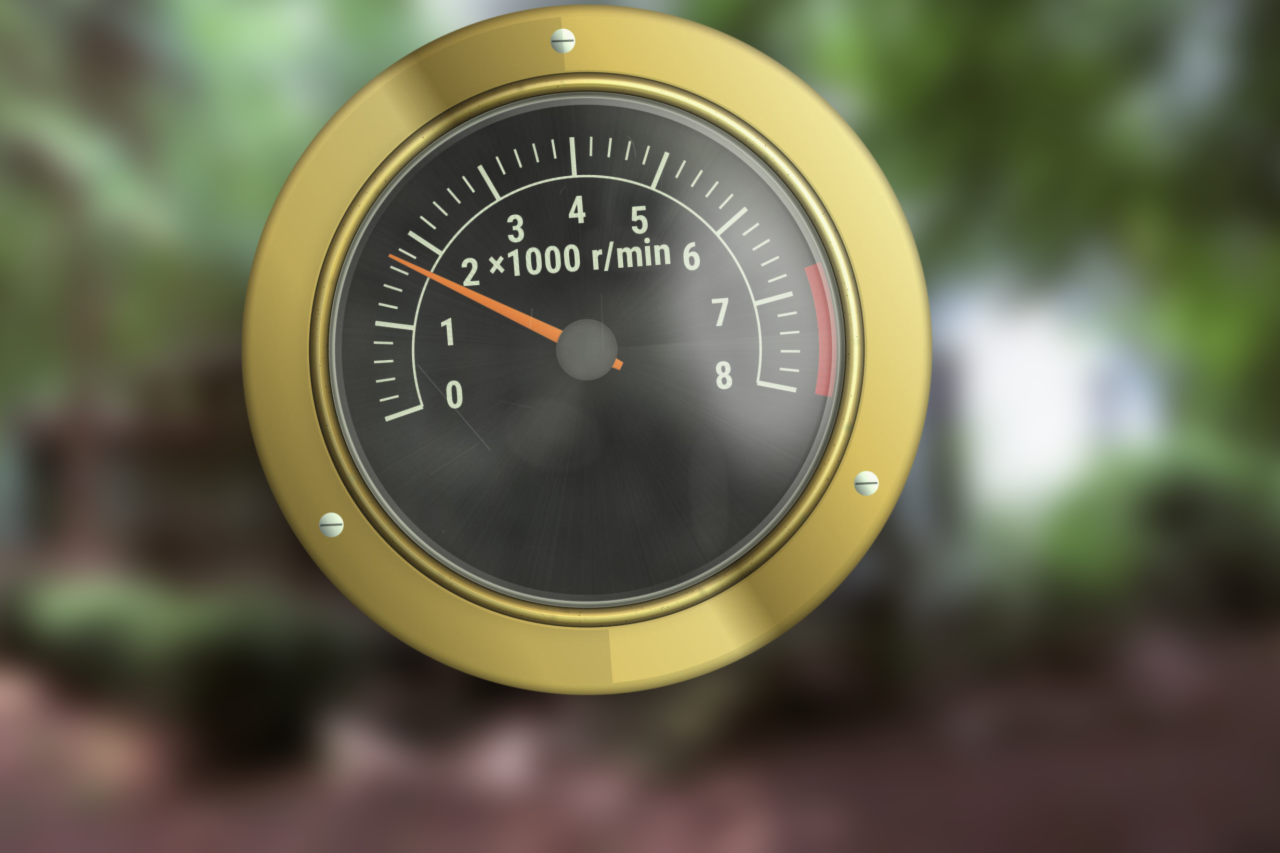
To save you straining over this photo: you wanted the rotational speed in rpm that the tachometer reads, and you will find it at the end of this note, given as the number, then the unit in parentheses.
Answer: 1700 (rpm)
